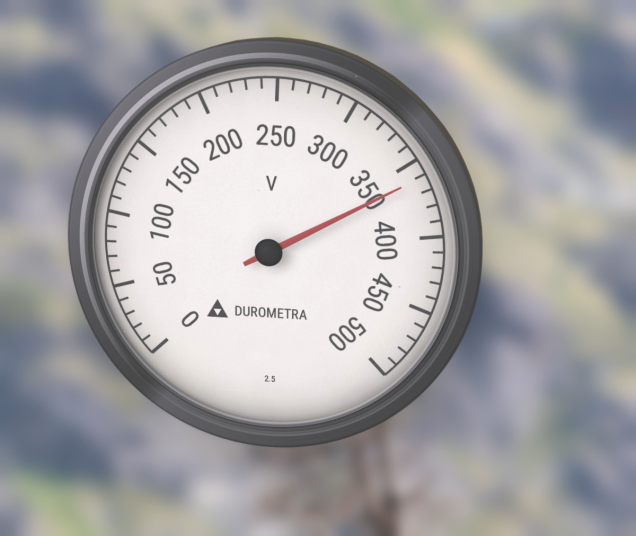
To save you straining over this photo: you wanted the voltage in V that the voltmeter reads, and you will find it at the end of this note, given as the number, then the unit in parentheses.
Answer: 360 (V)
